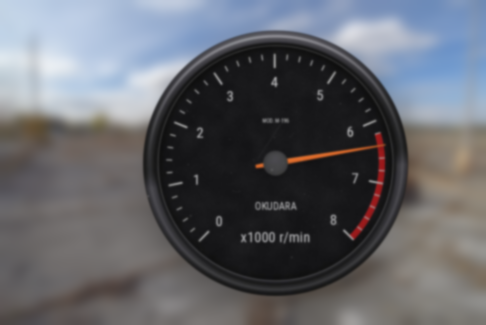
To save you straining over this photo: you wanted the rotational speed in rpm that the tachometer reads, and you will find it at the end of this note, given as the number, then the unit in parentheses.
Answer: 6400 (rpm)
